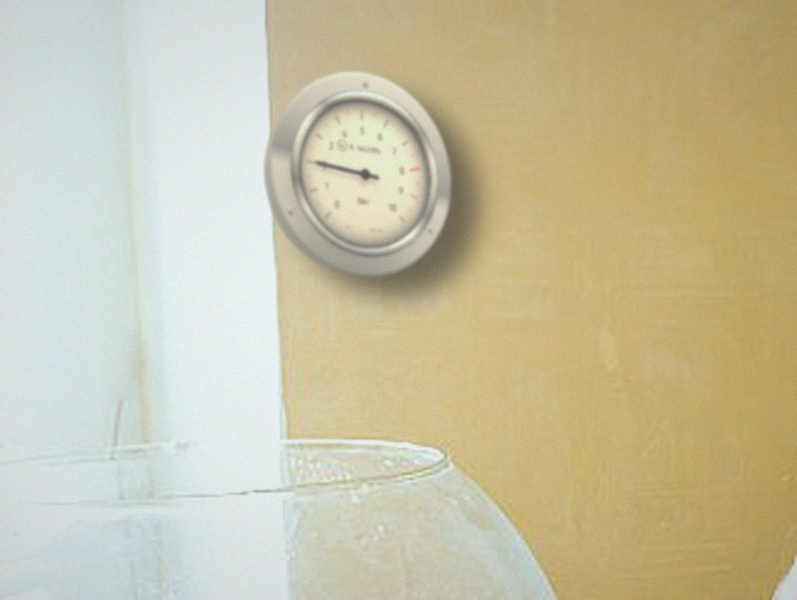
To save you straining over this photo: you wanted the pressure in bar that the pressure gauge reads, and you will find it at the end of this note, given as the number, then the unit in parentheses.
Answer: 2 (bar)
